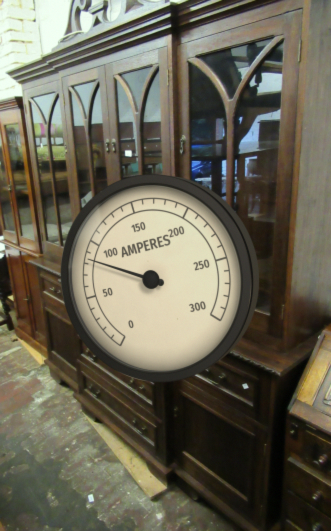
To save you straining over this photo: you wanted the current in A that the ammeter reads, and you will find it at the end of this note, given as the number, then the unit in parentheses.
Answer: 85 (A)
